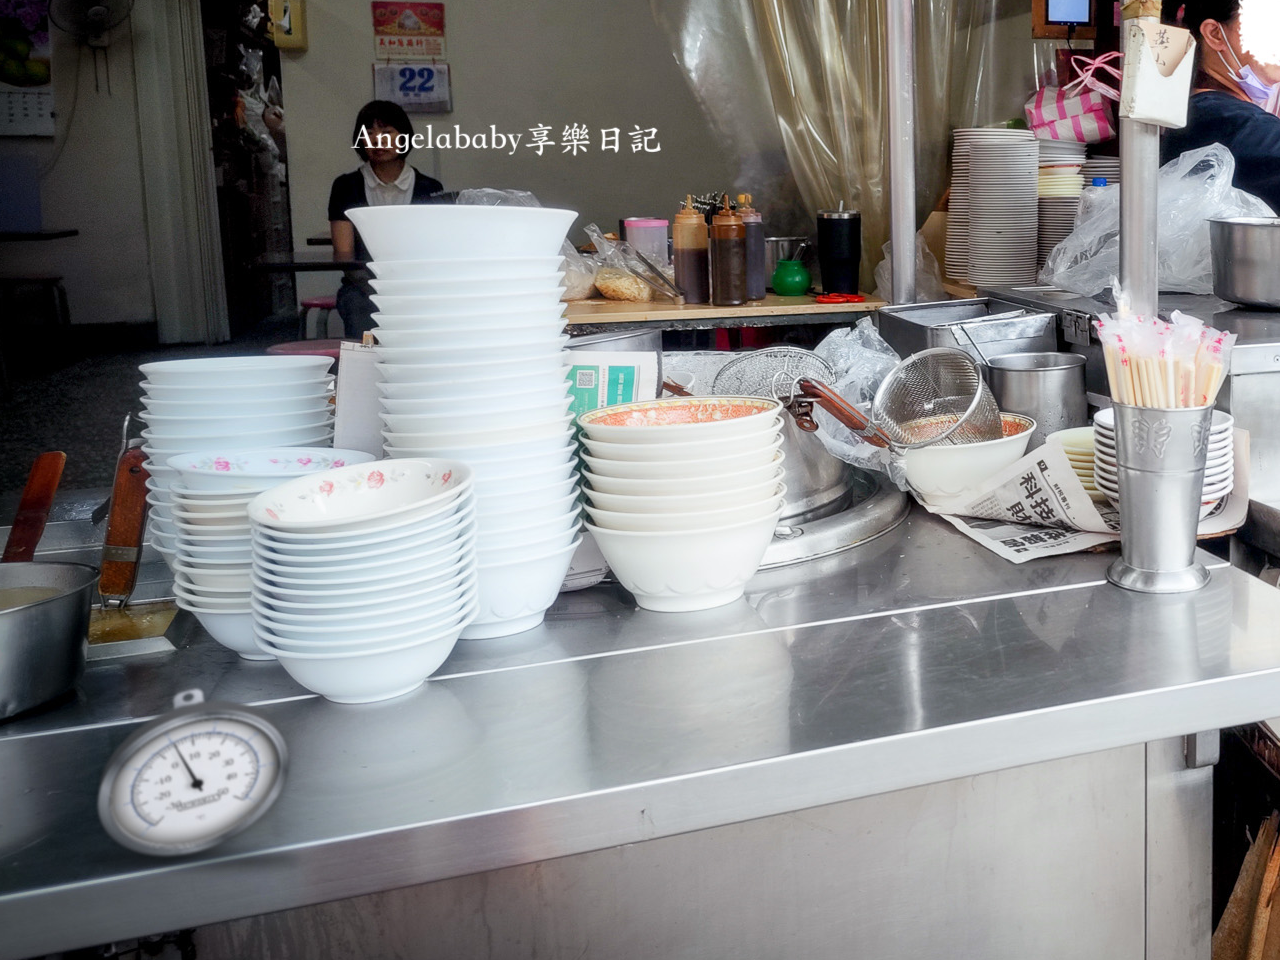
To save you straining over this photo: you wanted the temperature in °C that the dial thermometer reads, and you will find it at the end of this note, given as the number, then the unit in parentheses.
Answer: 5 (°C)
